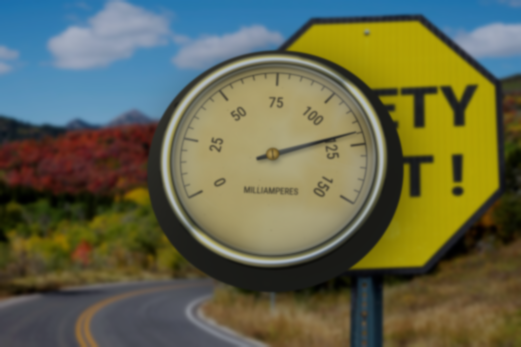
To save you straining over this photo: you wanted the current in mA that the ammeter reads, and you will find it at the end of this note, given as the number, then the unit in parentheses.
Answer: 120 (mA)
